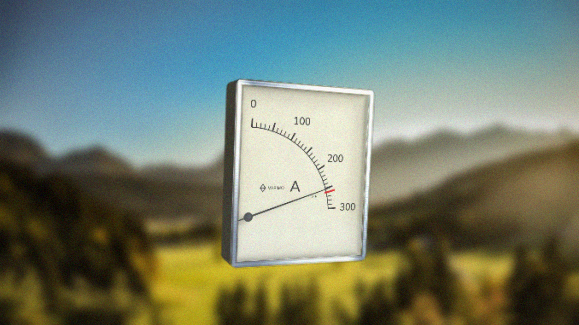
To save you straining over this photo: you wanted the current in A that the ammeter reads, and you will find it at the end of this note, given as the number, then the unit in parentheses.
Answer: 250 (A)
